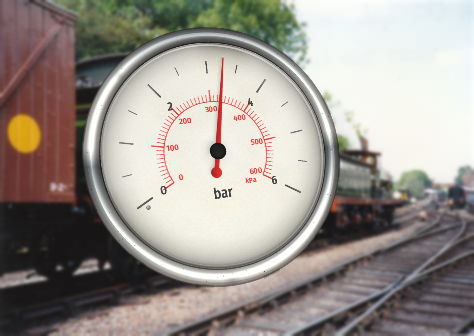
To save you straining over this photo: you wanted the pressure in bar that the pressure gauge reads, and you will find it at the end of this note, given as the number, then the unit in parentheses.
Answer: 3.25 (bar)
